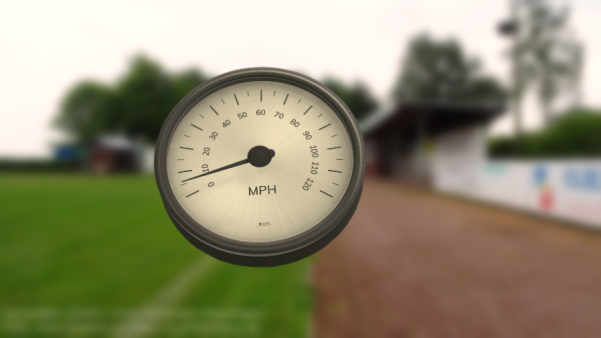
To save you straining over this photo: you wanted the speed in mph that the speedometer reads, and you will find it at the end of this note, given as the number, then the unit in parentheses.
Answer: 5 (mph)
